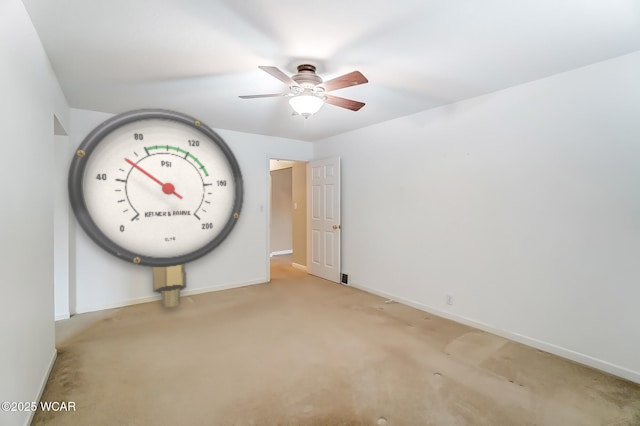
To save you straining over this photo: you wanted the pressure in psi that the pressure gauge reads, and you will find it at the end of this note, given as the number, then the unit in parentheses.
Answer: 60 (psi)
